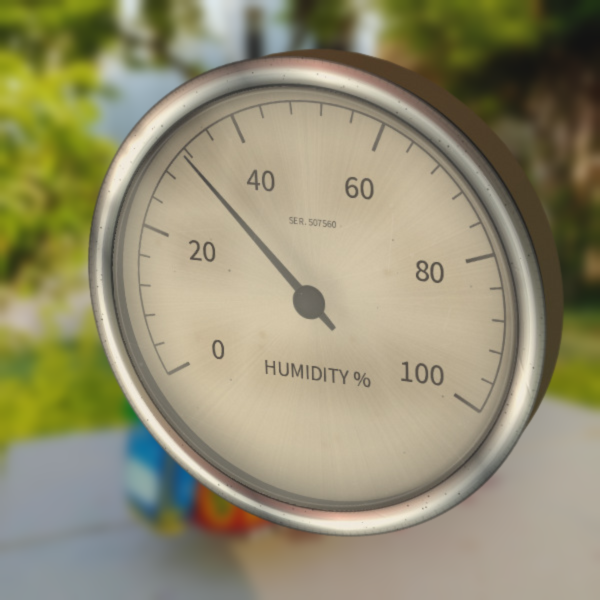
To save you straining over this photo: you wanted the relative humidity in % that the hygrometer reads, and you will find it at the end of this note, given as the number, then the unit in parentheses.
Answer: 32 (%)
